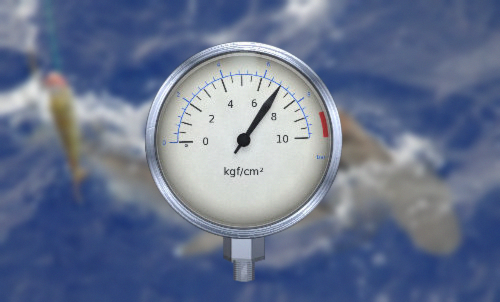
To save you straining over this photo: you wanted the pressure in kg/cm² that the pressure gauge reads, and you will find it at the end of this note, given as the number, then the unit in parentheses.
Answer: 7 (kg/cm²)
